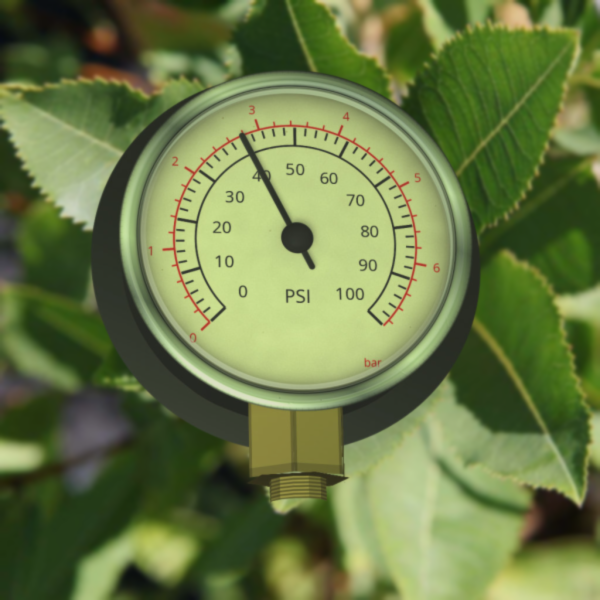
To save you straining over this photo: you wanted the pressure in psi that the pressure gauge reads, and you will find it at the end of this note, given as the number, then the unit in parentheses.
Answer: 40 (psi)
